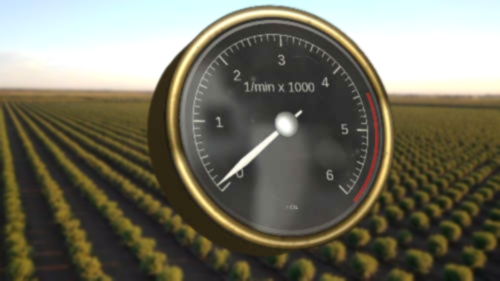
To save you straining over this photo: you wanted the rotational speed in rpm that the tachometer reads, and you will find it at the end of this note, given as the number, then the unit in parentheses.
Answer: 100 (rpm)
